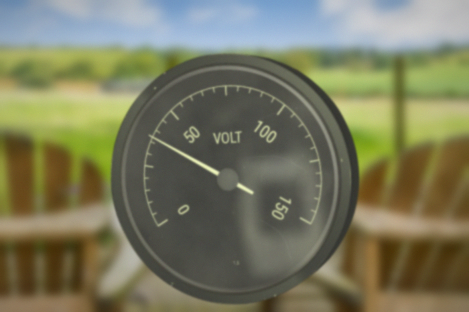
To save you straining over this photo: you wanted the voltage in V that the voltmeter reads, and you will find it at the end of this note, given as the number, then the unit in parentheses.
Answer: 37.5 (V)
